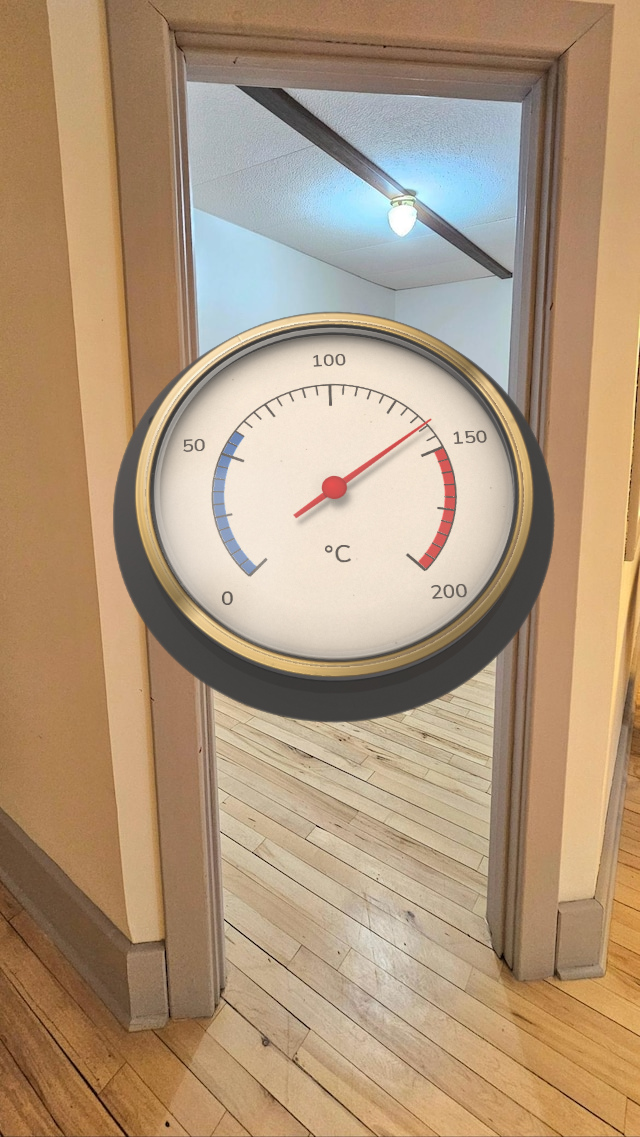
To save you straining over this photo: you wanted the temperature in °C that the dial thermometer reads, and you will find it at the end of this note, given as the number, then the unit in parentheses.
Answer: 140 (°C)
